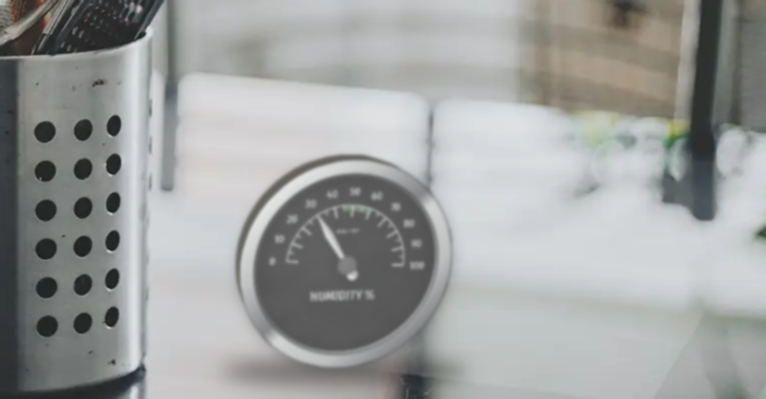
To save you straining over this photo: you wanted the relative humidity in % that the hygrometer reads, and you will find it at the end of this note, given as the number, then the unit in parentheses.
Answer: 30 (%)
